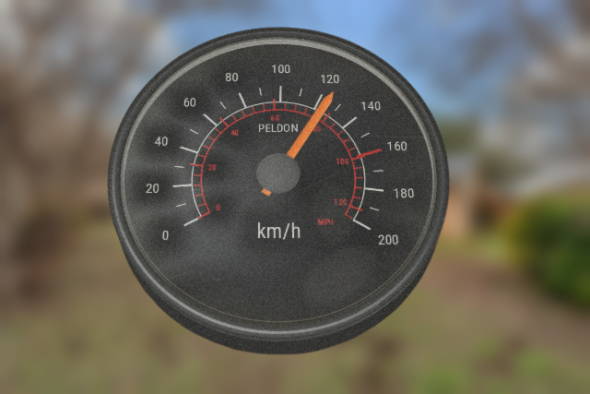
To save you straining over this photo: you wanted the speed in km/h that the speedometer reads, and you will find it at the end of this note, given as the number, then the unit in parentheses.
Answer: 125 (km/h)
